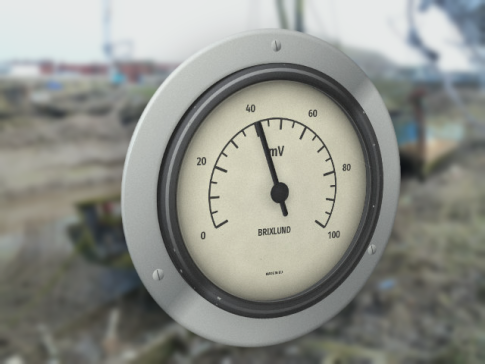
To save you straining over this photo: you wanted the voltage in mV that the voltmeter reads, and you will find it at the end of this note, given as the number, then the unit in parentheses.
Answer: 40 (mV)
